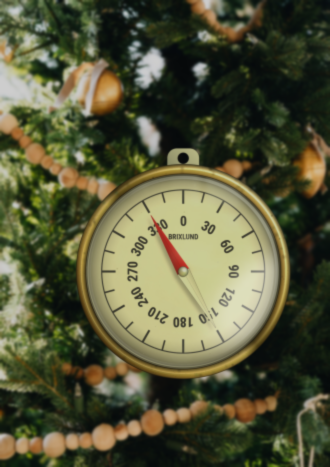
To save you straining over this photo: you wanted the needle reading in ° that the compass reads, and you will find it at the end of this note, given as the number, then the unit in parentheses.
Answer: 330 (°)
